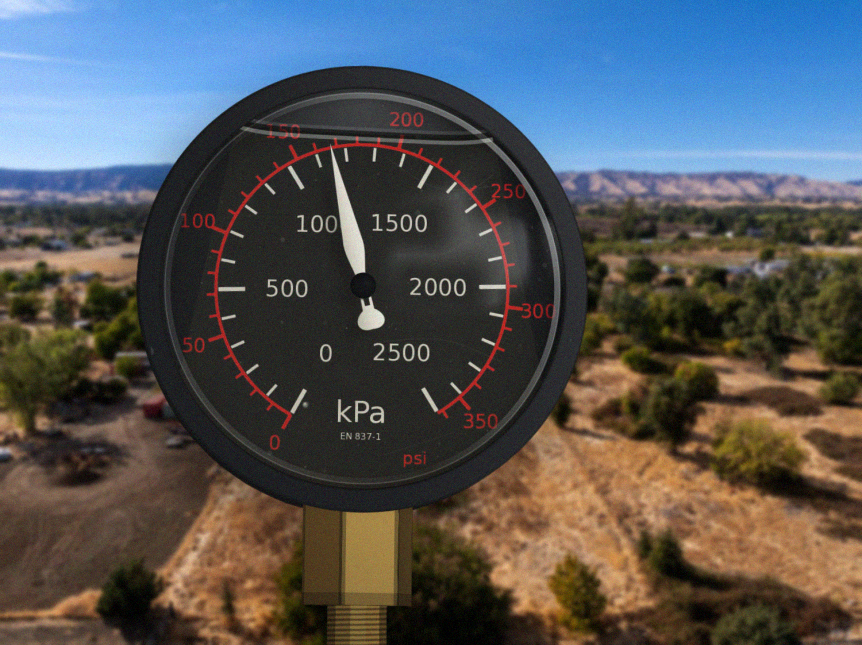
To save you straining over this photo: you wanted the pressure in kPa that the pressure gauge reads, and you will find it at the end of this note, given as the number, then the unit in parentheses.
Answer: 1150 (kPa)
